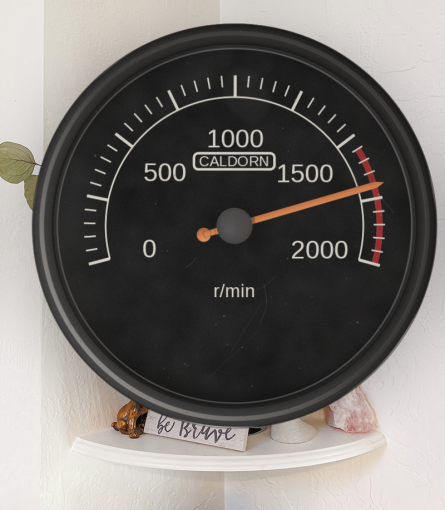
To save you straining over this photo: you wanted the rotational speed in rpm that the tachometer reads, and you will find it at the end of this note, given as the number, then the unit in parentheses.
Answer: 1700 (rpm)
